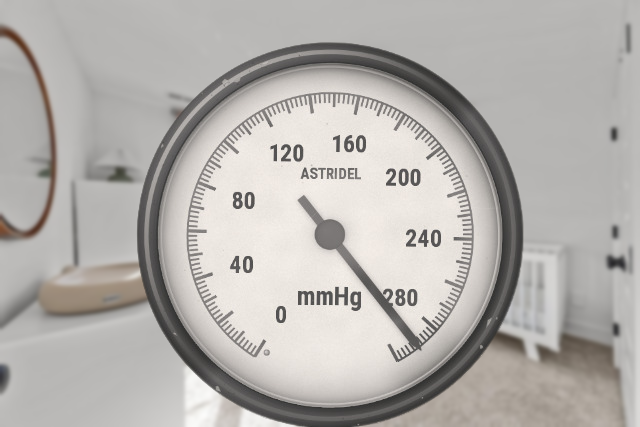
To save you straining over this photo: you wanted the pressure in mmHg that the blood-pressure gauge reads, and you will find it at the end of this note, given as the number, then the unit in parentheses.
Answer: 290 (mmHg)
